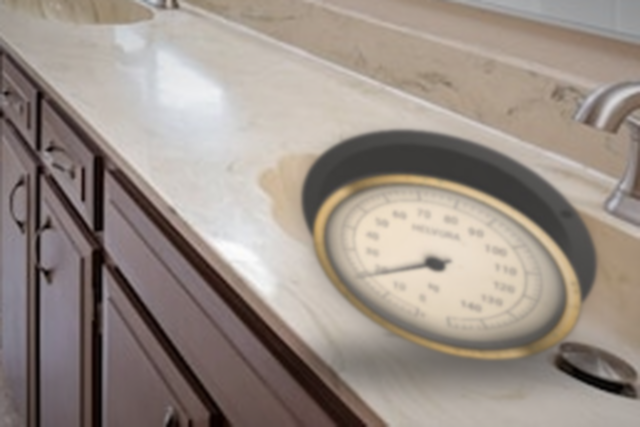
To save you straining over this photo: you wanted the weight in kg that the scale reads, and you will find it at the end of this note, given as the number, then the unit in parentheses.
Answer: 20 (kg)
